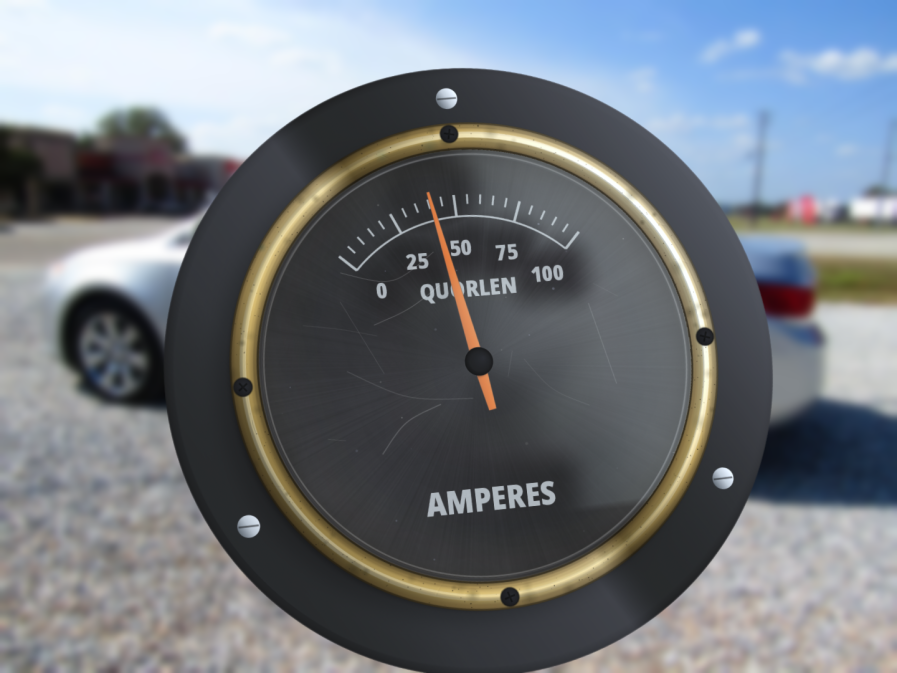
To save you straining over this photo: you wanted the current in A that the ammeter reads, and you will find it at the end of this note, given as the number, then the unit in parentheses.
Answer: 40 (A)
